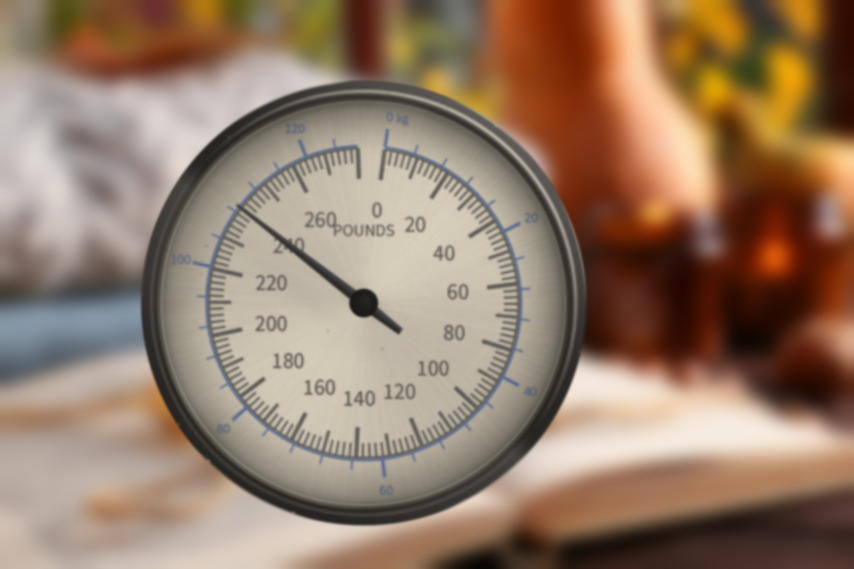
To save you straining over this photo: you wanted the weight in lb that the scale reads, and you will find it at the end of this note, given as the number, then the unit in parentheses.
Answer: 240 (lb)
